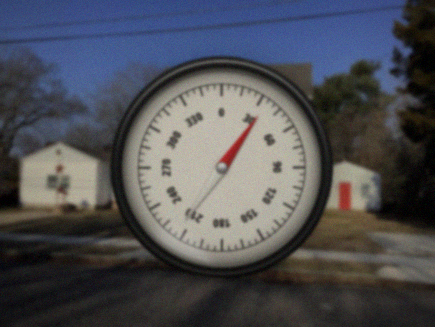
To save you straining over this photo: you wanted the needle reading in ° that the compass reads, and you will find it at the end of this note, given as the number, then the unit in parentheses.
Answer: 35 (°)
